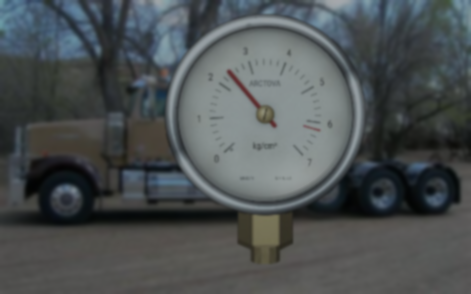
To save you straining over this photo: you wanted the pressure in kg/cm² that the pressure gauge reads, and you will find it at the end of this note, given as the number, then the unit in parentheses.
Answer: 2.4 (kg/cm²)
